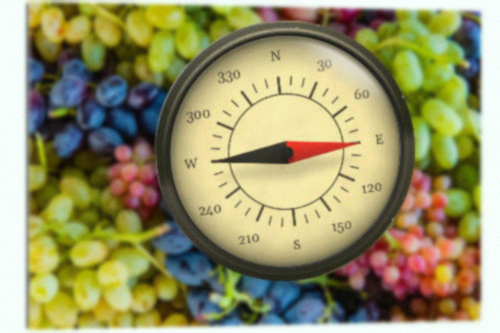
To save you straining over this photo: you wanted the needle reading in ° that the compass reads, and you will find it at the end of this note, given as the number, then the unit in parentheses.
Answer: 90 (°)
